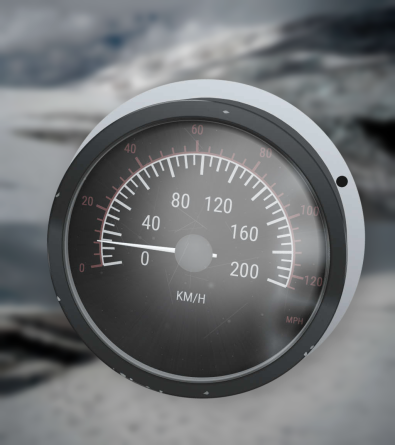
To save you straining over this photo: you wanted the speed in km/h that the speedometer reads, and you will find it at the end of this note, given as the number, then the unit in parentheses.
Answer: 15 (km/h)
